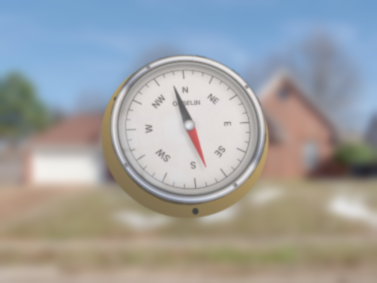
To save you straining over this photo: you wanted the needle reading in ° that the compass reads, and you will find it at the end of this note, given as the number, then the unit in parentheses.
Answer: 165 (°)
